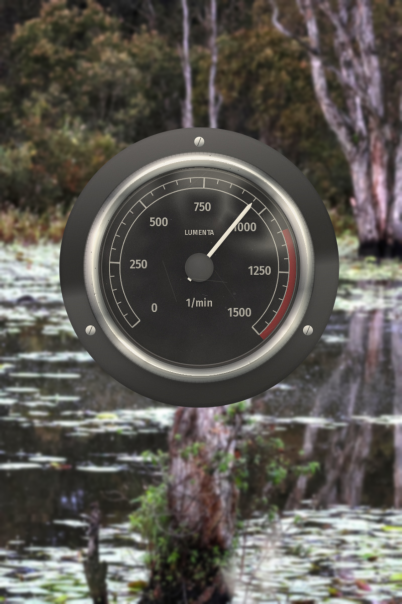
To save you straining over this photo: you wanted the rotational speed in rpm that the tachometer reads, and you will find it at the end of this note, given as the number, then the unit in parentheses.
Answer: 950 (rpm)
